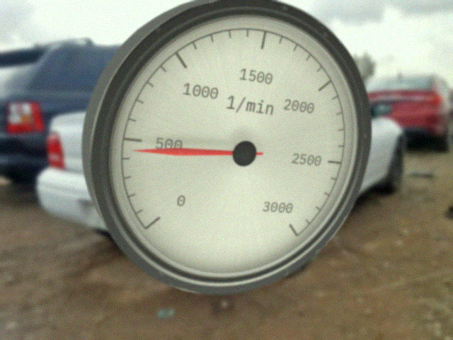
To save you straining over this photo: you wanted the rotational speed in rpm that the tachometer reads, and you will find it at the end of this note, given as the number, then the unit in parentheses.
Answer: 450 (rpm)
